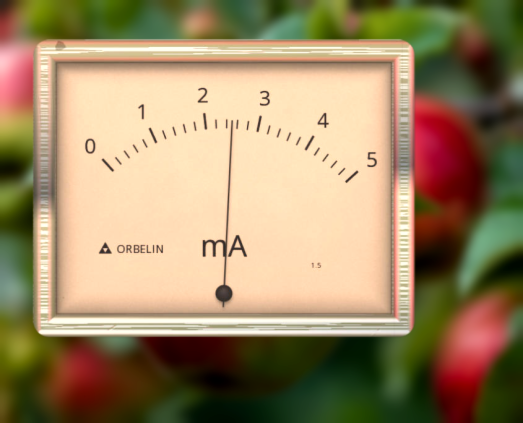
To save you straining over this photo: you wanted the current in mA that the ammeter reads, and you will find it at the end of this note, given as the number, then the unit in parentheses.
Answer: 2.5 (mA)
